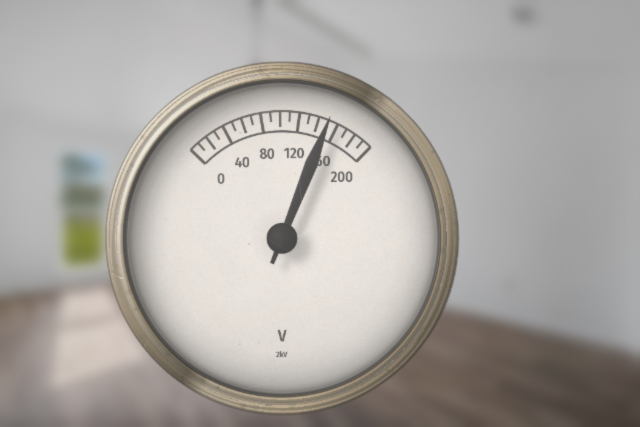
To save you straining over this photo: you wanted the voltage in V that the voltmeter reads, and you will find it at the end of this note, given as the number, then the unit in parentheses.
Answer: 150 (V)
